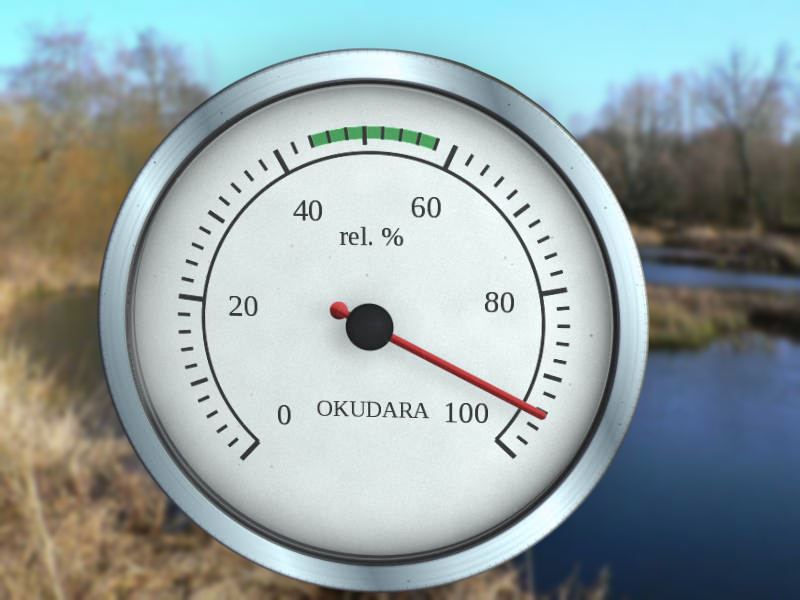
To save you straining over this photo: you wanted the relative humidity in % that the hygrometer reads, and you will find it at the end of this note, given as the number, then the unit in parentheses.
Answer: 94 (%)
